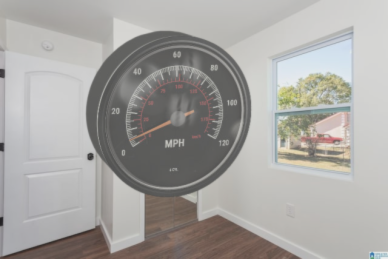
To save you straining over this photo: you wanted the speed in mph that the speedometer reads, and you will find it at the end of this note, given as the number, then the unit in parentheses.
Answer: 5 (mph)
